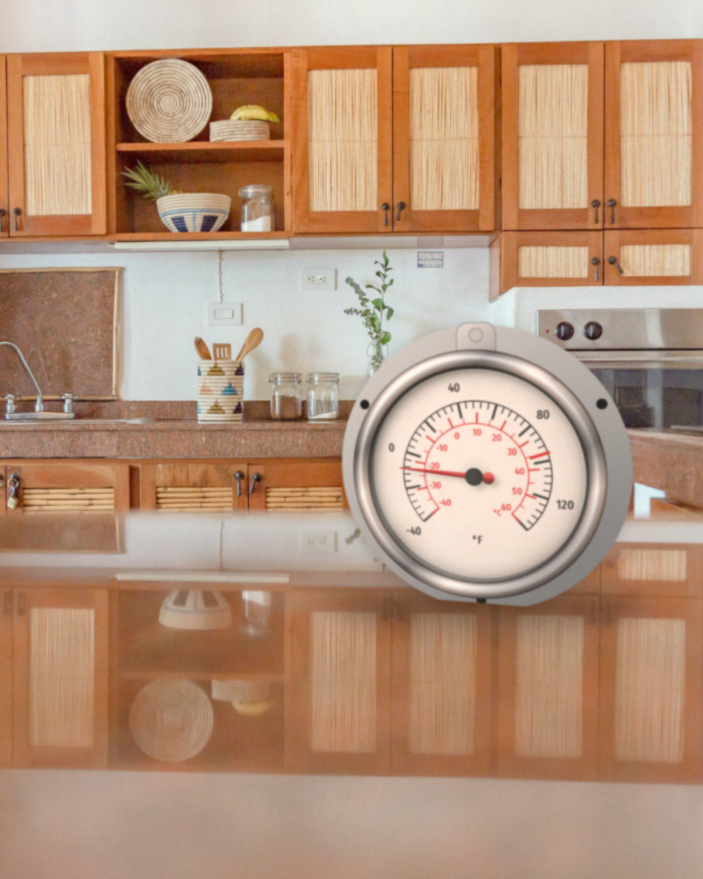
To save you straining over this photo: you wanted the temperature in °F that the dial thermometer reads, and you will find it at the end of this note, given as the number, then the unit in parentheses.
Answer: -8 (°F)
